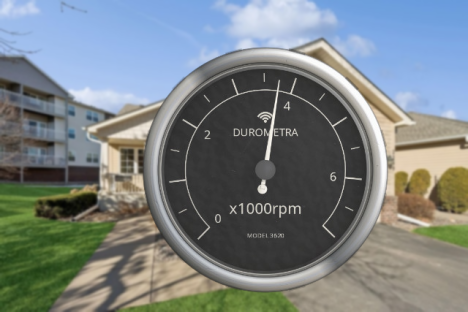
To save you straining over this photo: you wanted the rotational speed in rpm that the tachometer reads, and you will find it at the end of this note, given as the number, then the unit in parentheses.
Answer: 3750 (rpm)
